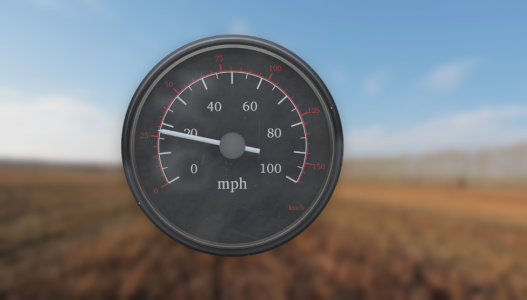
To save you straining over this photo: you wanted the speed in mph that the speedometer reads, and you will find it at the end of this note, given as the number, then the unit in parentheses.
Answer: 17.5 (mph)
